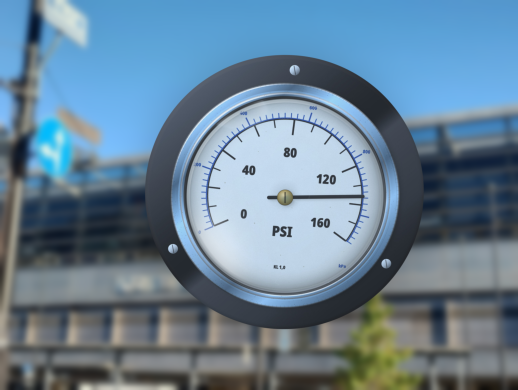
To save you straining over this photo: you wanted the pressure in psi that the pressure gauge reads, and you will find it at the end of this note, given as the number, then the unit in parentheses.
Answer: 135 (psi)
